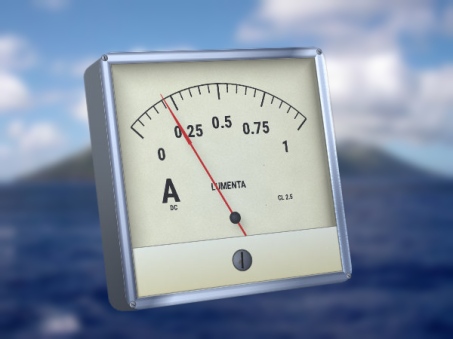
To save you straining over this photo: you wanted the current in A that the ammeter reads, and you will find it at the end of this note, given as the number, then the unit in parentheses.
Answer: 0.2 (A)
